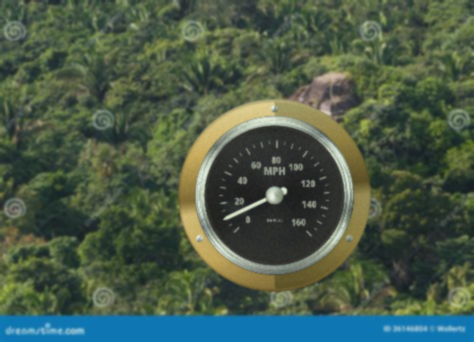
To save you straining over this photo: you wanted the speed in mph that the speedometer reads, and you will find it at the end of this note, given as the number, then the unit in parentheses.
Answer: 10 (mph)
